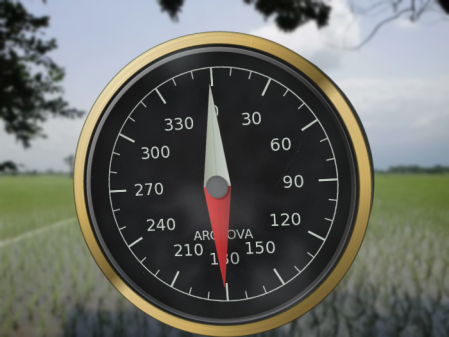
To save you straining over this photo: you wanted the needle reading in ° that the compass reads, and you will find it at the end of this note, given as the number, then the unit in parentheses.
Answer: 180 (°)
